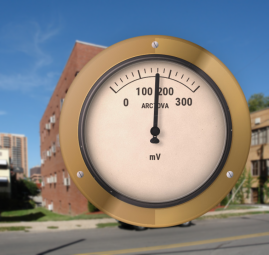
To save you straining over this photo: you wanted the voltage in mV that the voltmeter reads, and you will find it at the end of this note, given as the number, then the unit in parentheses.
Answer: 160 (mV)
